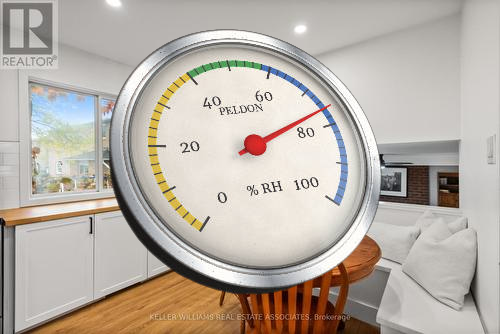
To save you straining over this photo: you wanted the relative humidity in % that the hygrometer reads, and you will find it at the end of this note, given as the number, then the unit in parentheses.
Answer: 76 (%)
